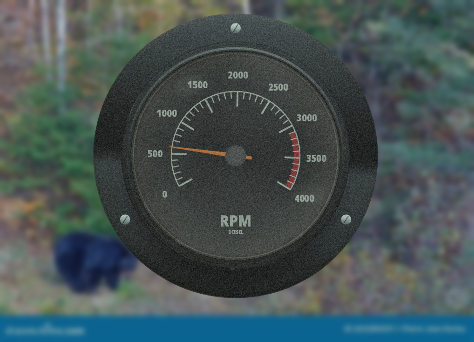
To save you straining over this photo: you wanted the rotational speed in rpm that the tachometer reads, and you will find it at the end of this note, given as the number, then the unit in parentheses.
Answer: 600 (rpm)
